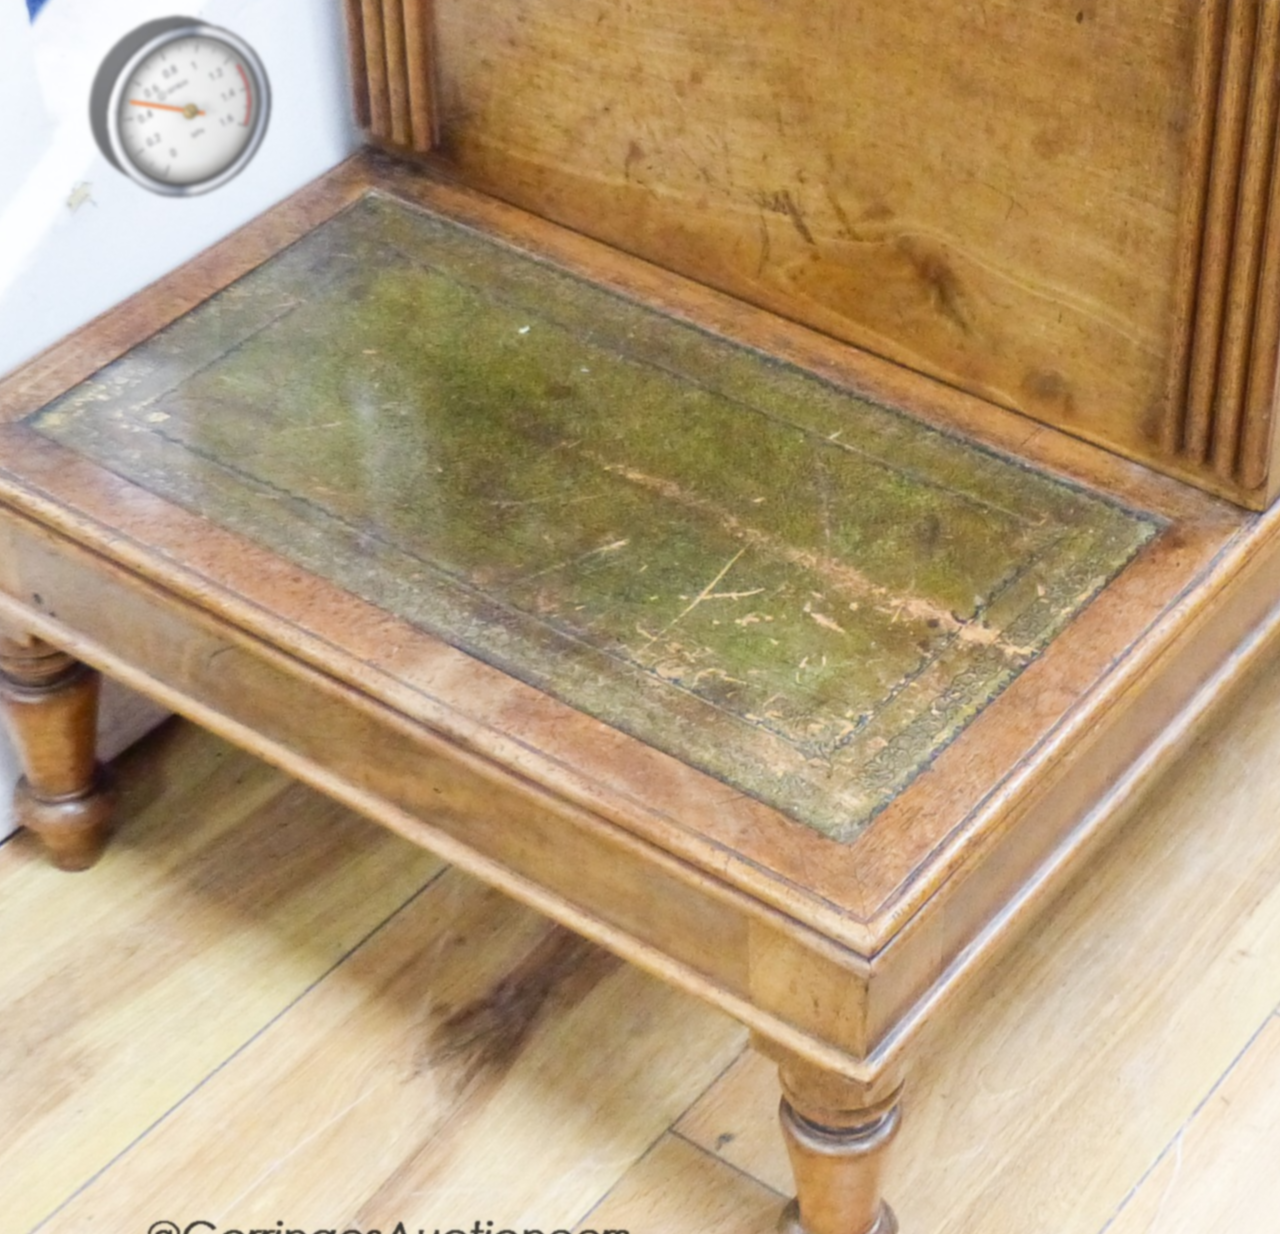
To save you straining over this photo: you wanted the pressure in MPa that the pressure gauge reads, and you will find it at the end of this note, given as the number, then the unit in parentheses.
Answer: 0.5 (MPa)
